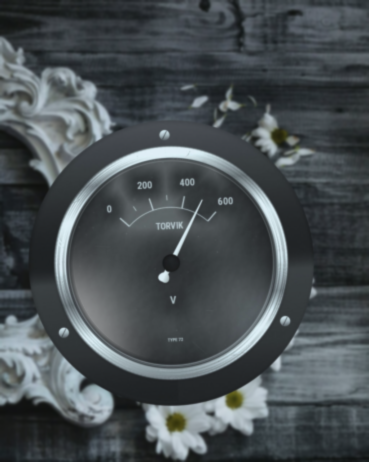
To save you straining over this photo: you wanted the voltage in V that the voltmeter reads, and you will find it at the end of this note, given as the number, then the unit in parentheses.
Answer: 500 (V)
